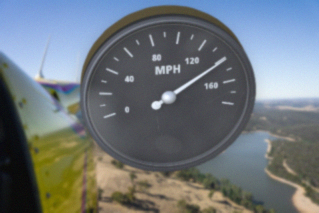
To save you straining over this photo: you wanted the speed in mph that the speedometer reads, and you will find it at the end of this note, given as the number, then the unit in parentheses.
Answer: 140 (mph)
